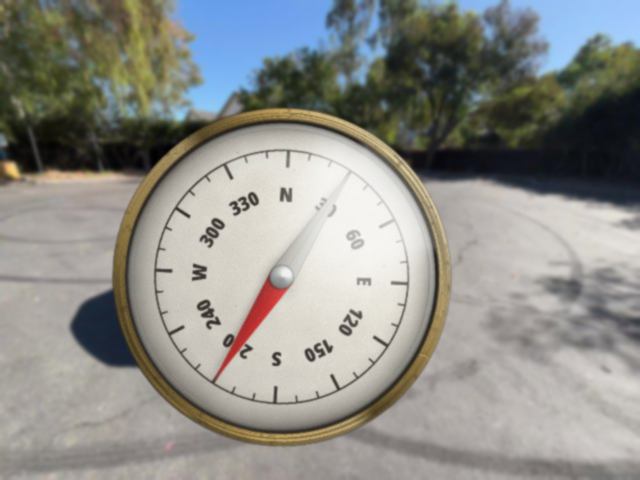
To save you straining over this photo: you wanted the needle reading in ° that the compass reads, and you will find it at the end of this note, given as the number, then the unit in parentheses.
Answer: 210 (°)
